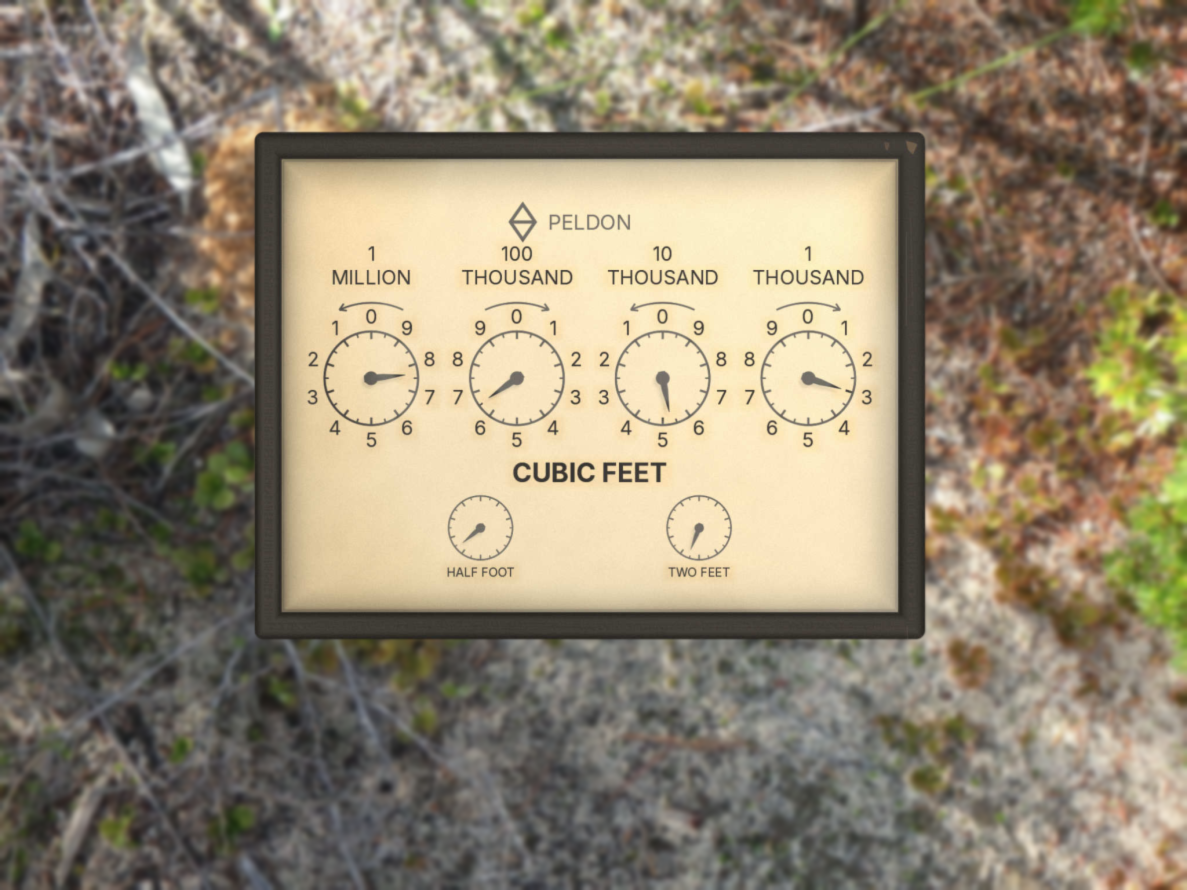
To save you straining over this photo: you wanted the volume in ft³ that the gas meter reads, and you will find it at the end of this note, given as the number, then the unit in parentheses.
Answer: 765300 (ft³)
